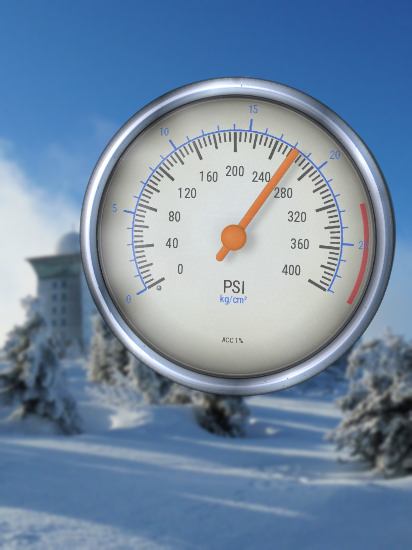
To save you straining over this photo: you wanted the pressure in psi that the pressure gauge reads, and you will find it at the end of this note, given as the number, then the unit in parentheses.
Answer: 260 (psi)
